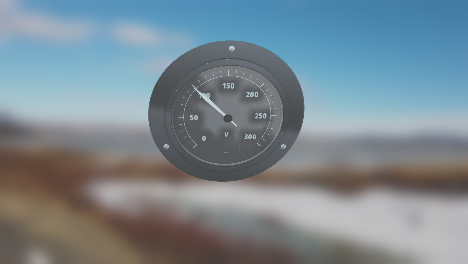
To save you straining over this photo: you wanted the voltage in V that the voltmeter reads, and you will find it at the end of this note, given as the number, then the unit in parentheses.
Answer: 100 (V)
